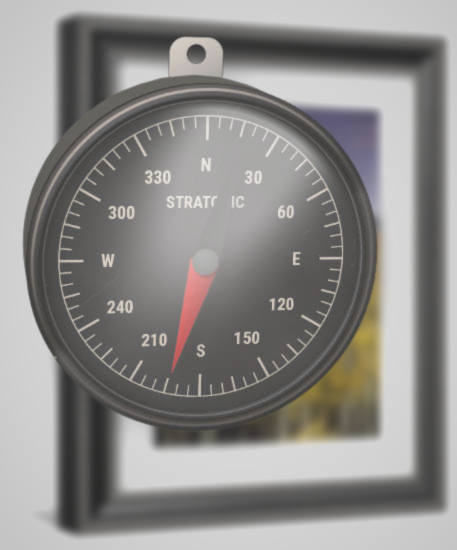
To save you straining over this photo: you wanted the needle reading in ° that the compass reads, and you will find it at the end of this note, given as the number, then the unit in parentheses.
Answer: 195 (°)
